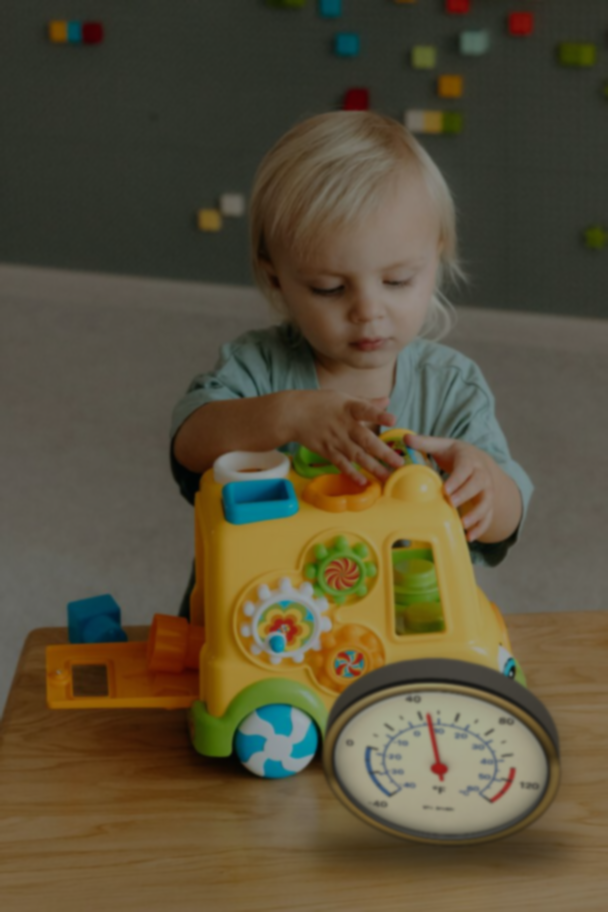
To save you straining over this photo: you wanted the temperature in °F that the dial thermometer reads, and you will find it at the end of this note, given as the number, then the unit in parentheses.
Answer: 45 (°F)
